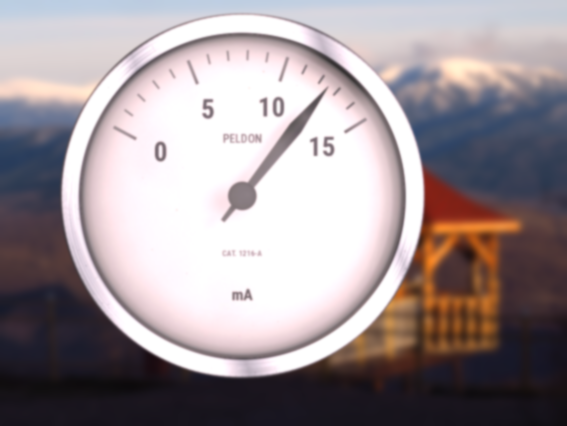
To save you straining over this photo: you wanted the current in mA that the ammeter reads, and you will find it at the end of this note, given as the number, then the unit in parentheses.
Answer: 12.5 (mA)
